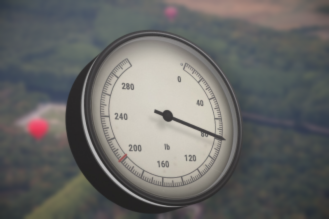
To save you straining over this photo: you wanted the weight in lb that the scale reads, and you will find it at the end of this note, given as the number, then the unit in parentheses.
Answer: 80 (lb)
